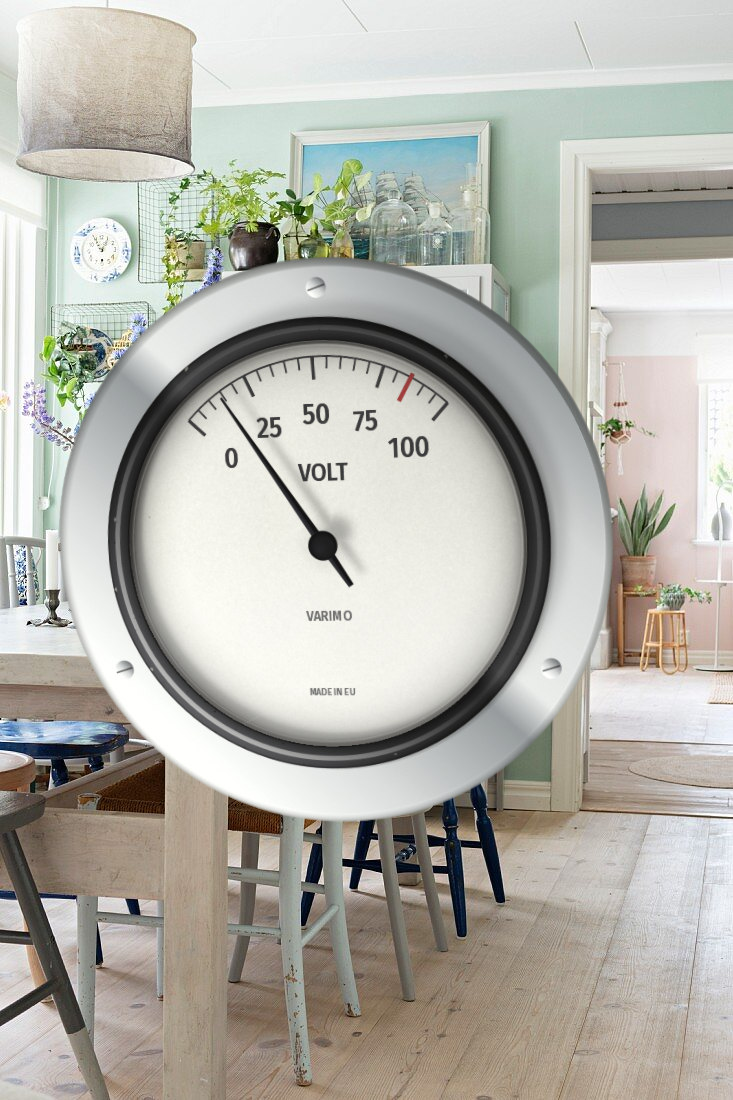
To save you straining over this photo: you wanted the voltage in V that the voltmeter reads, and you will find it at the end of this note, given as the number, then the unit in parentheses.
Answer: 15 (V)
